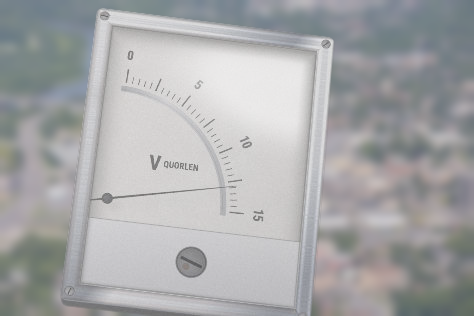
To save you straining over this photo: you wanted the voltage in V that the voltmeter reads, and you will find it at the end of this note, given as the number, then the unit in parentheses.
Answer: 13 (V)
